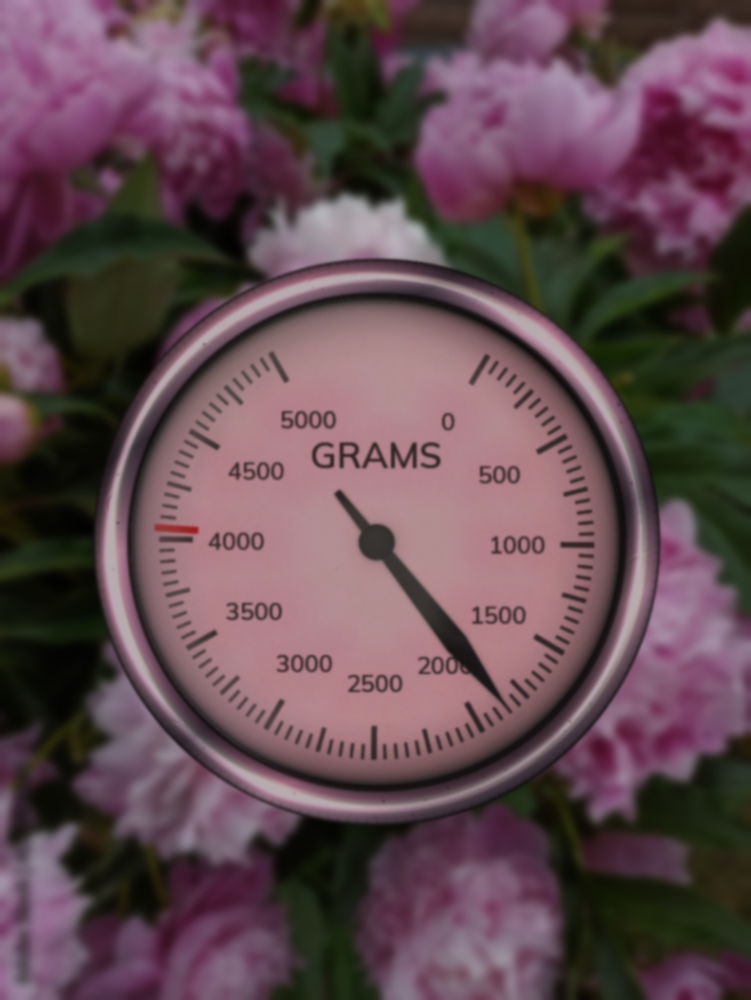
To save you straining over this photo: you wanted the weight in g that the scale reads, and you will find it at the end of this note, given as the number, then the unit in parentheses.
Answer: 1850 (g)
